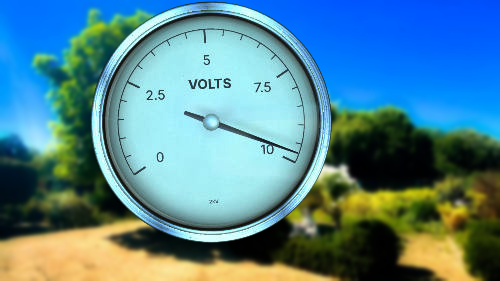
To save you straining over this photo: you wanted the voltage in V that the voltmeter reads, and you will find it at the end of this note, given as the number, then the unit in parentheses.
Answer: 9.75 (V)
